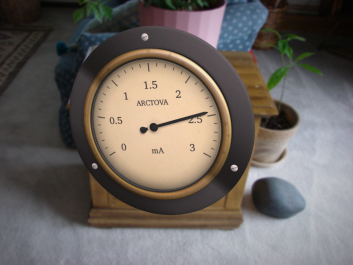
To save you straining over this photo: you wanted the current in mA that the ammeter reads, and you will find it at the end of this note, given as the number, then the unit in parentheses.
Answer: 2.45 (mA)
